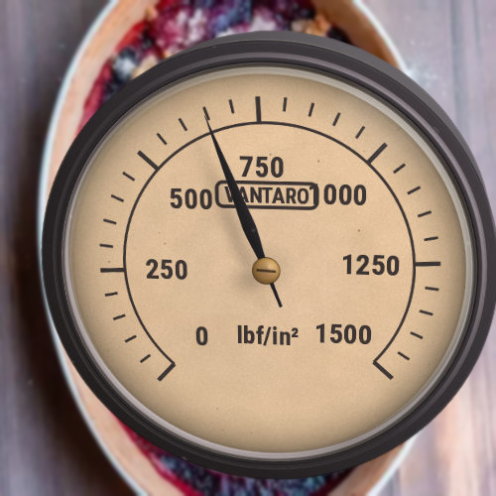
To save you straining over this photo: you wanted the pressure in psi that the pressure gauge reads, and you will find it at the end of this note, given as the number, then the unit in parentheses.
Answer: 650 (psi)
